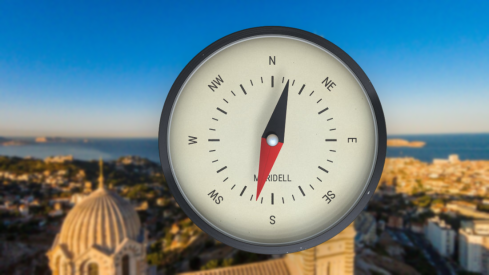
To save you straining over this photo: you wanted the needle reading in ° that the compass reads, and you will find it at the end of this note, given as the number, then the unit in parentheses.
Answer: 195 (°)
